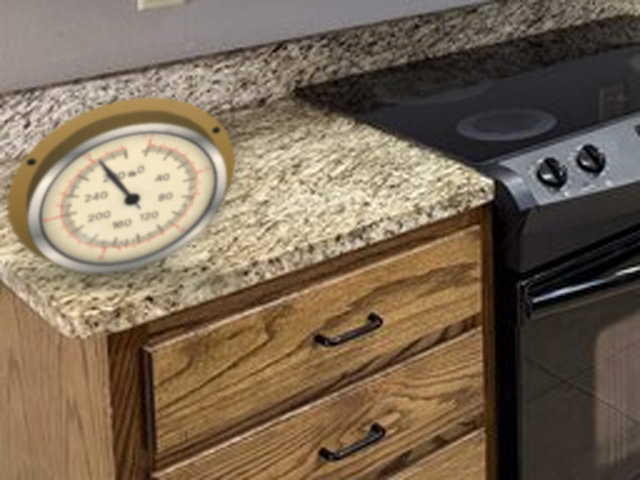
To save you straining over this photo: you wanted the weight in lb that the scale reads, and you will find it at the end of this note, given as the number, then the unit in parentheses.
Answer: 280 (lb)
